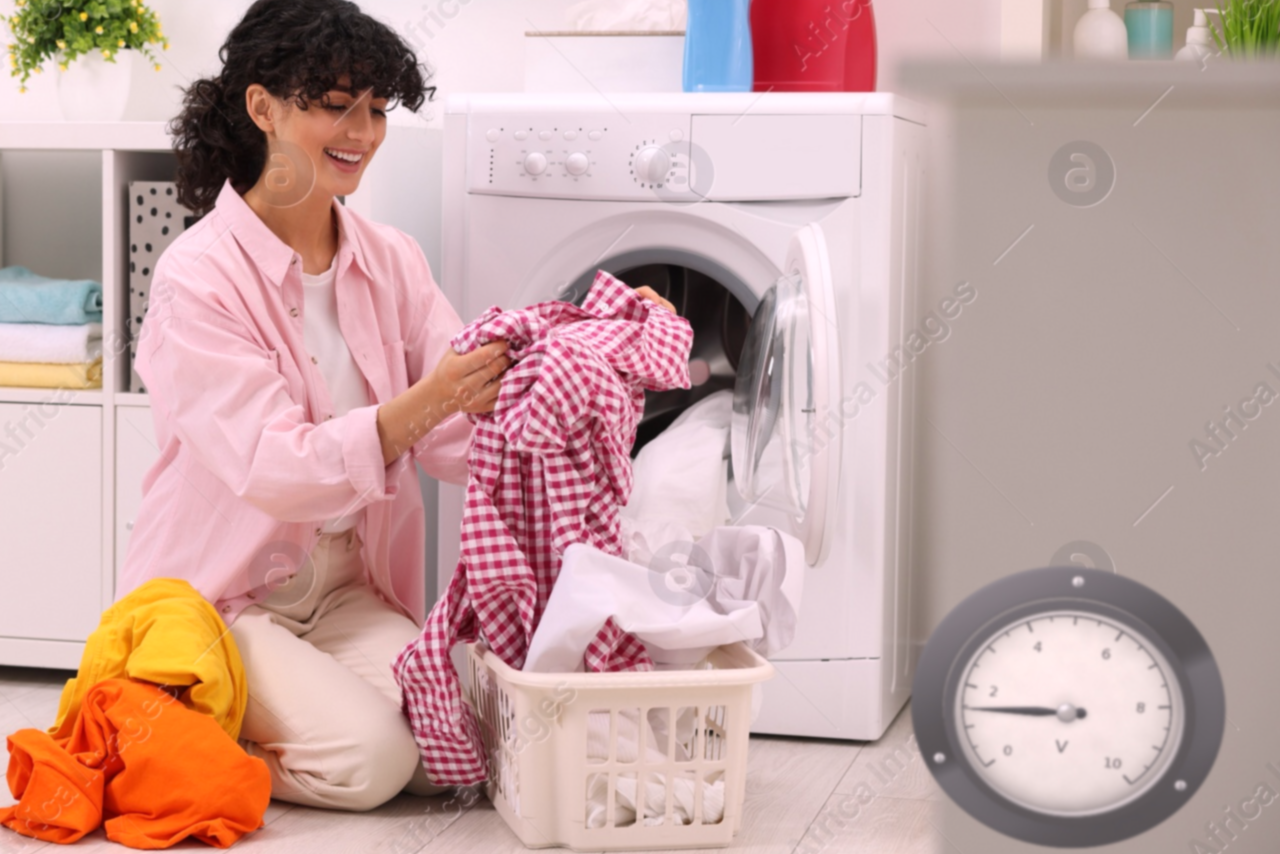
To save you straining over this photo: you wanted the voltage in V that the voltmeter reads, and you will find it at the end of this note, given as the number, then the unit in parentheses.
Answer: 1.5 (V)
